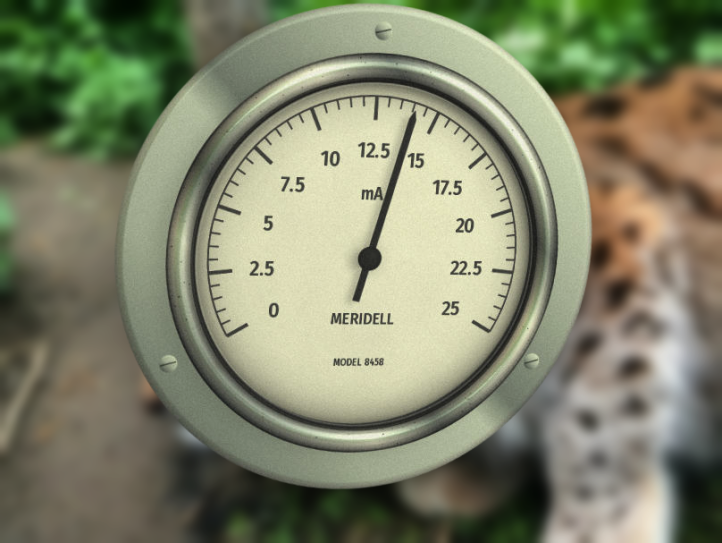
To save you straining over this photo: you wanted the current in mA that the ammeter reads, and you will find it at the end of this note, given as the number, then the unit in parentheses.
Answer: 14 (mA)
